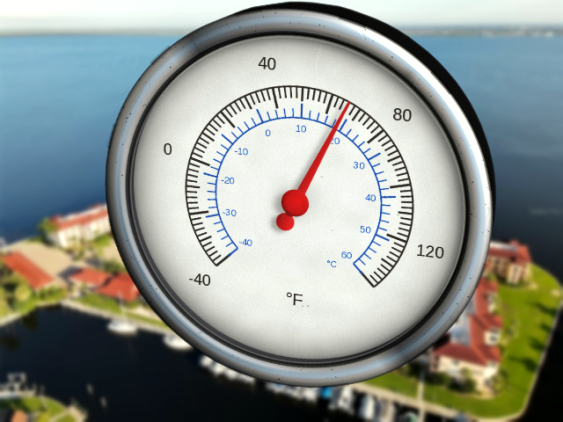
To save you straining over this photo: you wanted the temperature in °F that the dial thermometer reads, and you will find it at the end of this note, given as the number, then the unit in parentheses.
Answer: 66 (°F)
